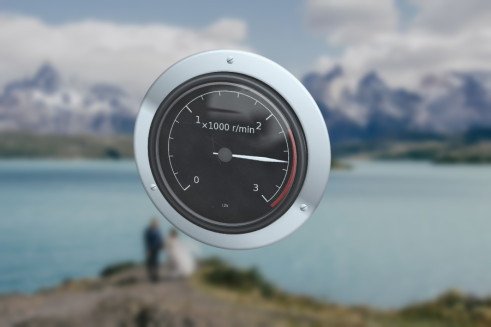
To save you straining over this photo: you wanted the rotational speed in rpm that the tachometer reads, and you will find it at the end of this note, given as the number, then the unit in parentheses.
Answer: 2500 (rpm)
